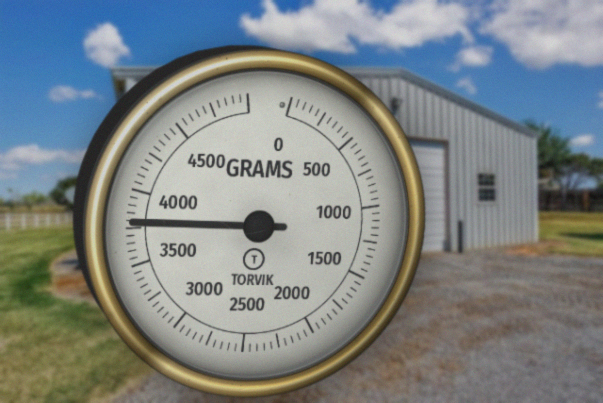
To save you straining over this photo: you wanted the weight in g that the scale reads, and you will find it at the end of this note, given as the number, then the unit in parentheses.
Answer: 3800 (g)
